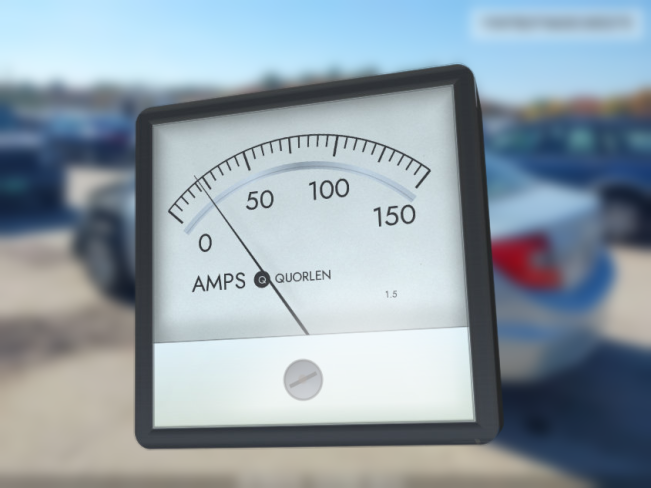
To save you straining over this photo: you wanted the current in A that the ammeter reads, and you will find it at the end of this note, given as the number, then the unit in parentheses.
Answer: 22.5 (A)
